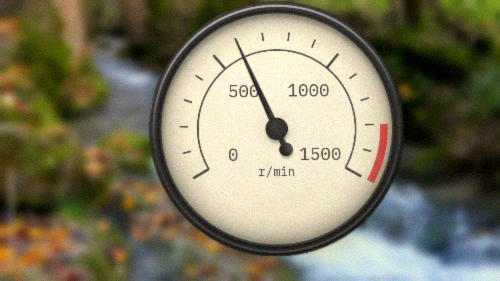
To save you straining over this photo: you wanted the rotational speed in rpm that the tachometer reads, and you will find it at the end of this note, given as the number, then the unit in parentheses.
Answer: 600 (rpm)
